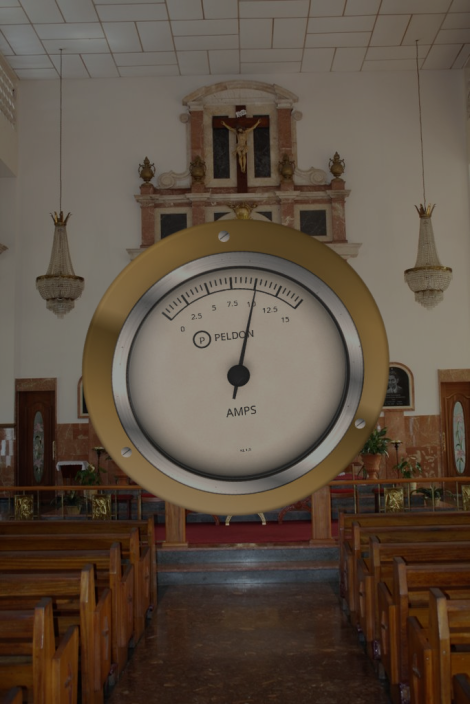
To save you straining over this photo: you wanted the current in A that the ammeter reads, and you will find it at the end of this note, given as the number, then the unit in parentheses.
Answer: 10 (A)
